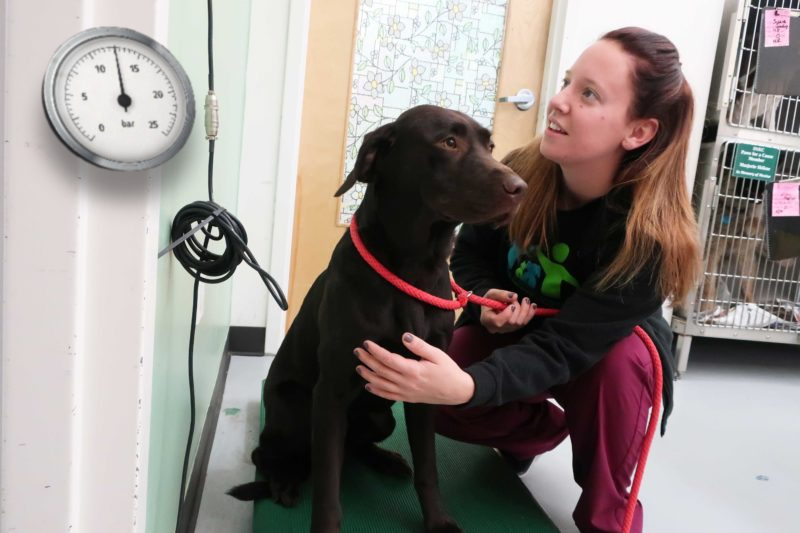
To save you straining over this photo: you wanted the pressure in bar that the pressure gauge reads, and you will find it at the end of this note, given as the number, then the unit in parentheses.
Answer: 12.5 (bar)
